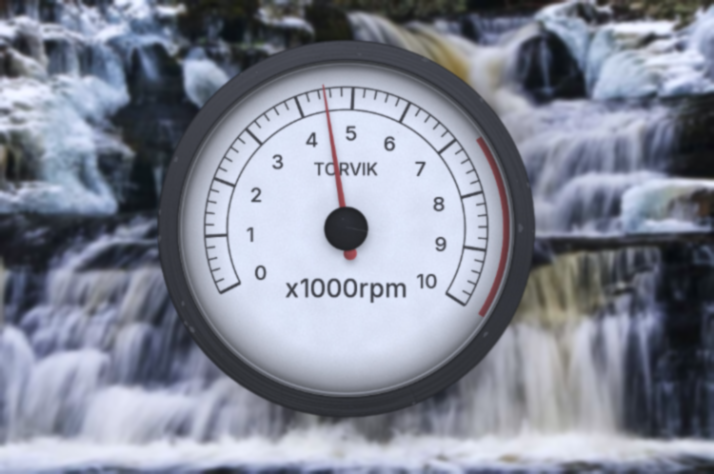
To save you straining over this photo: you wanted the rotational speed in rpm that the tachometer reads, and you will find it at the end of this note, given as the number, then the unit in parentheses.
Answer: 4500 (rpm)
